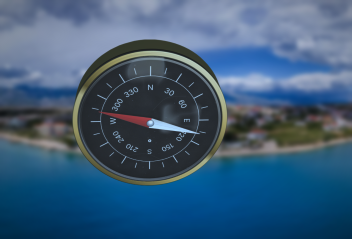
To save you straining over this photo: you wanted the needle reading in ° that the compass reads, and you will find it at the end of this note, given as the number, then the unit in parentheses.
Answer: 285 (°)
